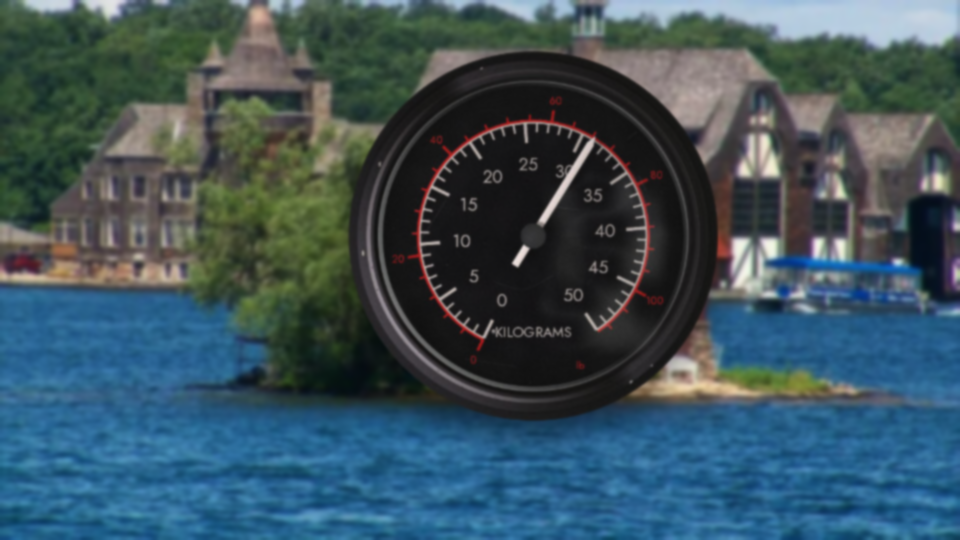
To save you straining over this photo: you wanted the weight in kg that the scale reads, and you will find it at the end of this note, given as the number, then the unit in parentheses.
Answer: 31 (kg)
